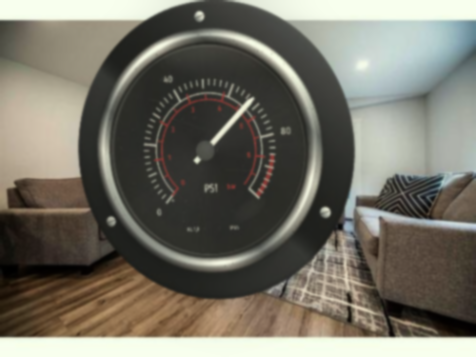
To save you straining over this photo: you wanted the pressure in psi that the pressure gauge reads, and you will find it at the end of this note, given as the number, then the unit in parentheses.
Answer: 68 (psi)
